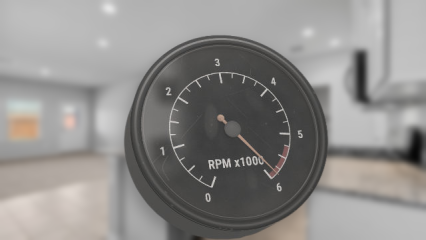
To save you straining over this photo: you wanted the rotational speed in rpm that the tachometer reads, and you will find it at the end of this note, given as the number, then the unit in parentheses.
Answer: 5875 (rpm)
